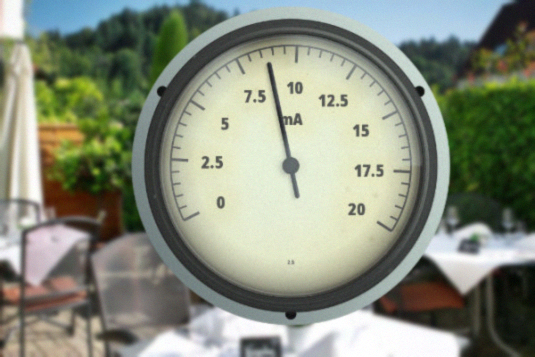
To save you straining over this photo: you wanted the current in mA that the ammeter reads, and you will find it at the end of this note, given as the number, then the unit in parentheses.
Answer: 8.75 (mA)
